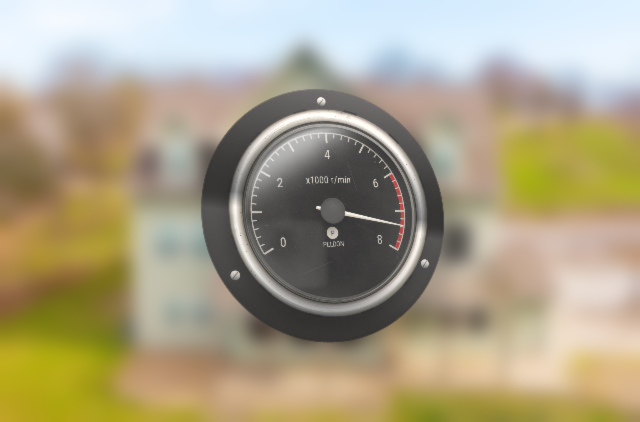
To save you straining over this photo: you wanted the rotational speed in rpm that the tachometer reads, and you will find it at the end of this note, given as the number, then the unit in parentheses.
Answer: 7400 (rpm)
